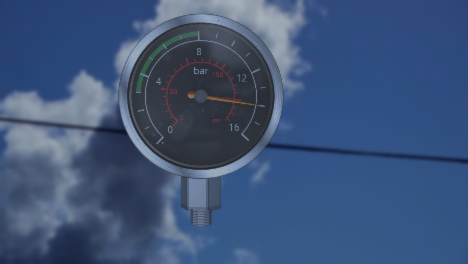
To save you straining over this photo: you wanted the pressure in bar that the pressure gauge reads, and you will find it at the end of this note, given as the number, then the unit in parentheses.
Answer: 14 (bar)
